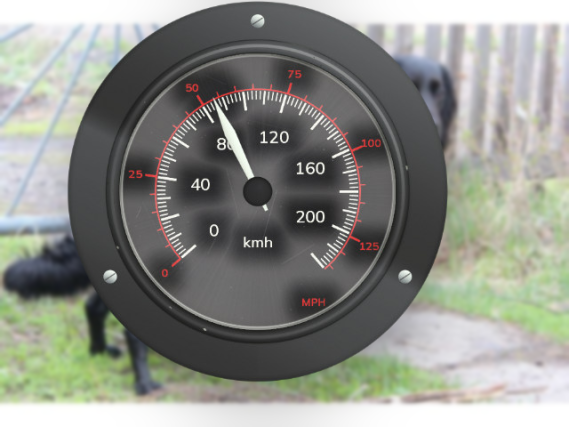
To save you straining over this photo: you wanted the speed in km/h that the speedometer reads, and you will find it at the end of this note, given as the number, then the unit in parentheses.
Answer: 86 (km/h)
